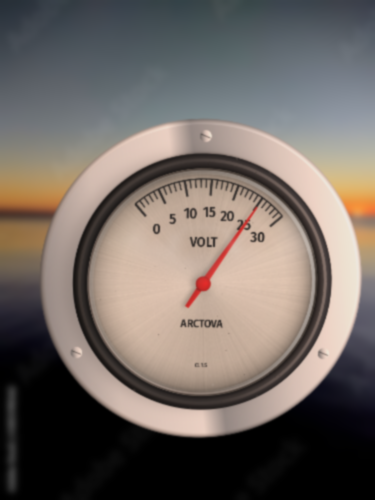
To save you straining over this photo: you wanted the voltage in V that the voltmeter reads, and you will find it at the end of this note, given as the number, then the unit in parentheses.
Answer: 25 (V)
